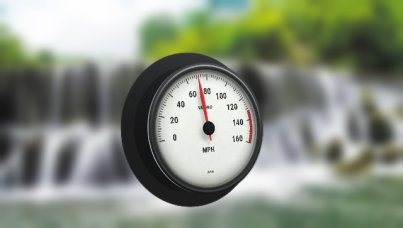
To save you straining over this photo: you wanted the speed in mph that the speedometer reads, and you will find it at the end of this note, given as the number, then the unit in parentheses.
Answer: 70 (mph)
